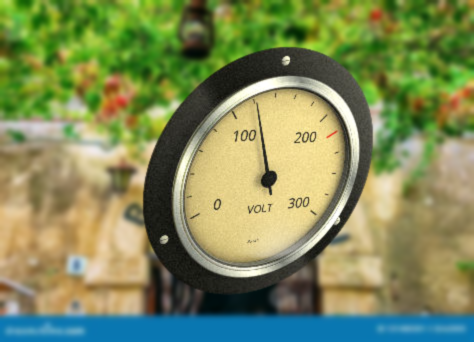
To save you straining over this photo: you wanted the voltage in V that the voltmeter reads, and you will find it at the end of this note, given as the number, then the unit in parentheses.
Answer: 120 (V)
